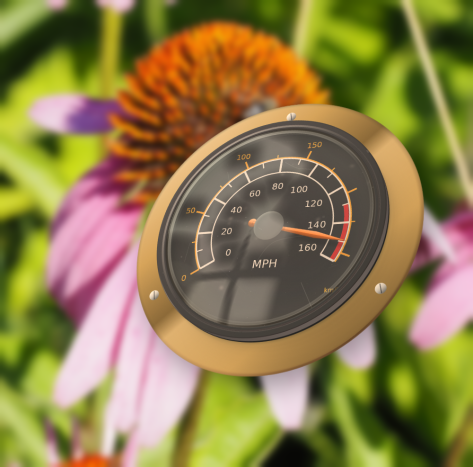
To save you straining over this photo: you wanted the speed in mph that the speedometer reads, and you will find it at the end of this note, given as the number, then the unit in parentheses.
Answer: 150 (mph)
